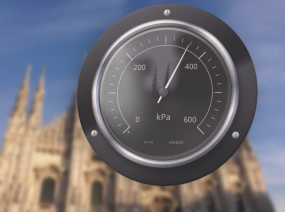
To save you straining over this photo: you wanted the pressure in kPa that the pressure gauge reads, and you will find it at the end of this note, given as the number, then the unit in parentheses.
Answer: 360 (kPa)
